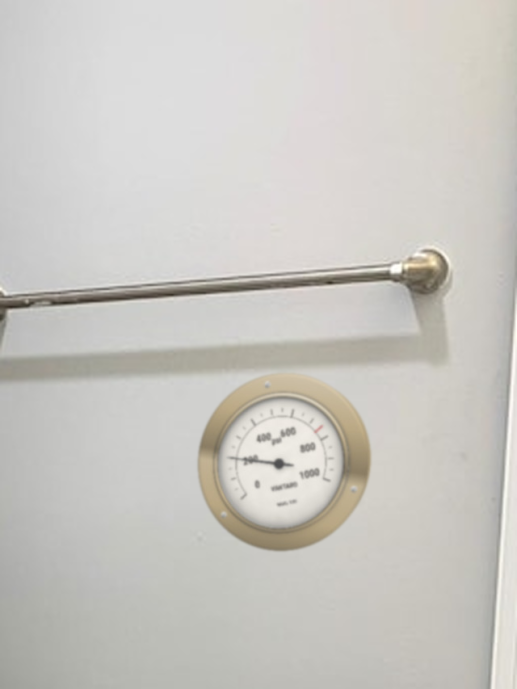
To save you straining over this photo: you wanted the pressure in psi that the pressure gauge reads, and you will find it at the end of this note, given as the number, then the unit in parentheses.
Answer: 200 (psi)
